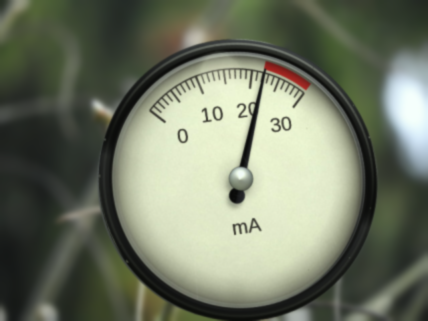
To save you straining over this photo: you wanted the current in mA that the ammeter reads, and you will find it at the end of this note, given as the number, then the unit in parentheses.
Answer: 22 (mA)
